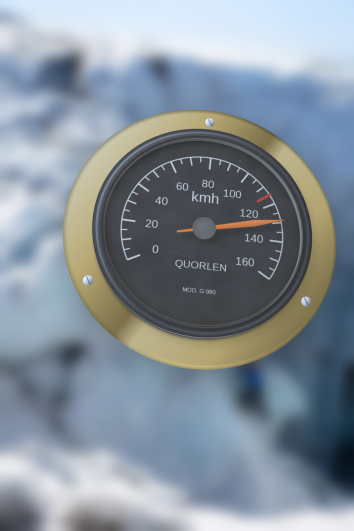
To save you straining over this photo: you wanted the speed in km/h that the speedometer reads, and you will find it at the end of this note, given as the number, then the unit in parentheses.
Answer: 130 (km/h)
